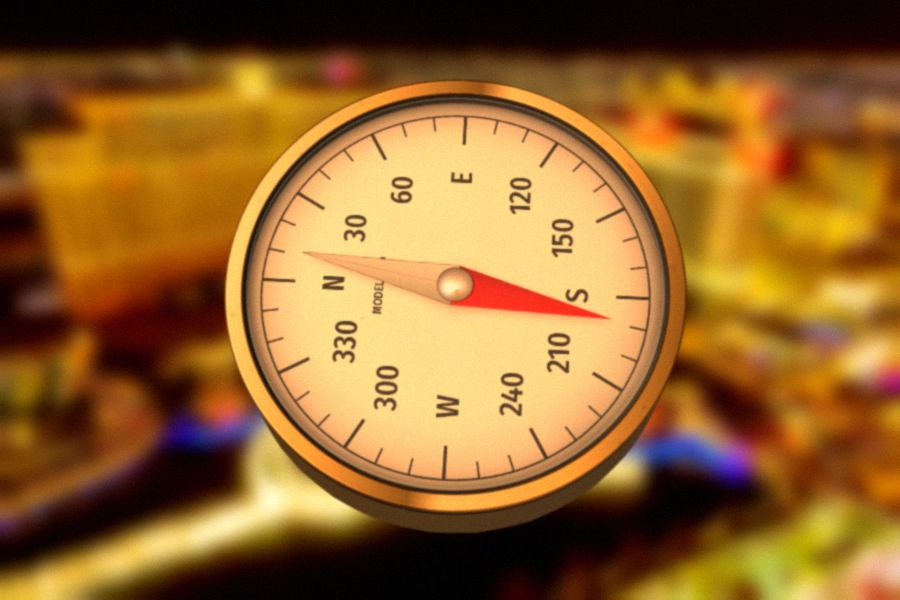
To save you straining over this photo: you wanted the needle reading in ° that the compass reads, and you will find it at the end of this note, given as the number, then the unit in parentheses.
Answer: 190 (°)
